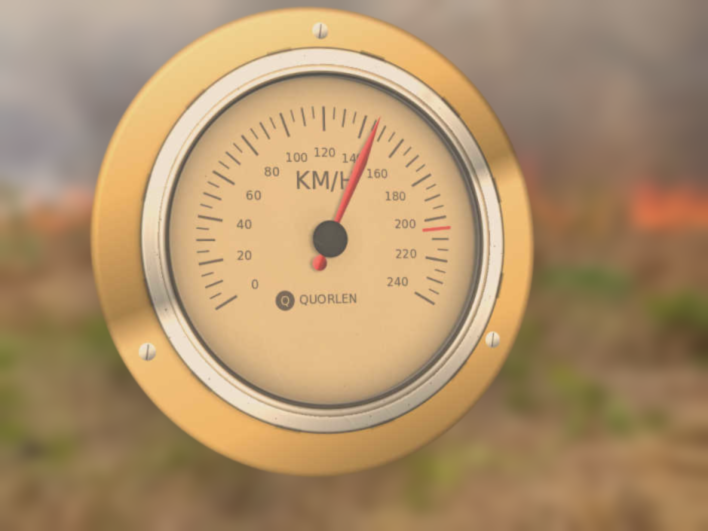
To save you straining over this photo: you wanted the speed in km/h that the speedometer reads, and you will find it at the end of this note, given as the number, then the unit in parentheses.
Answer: 145 (km/h)
